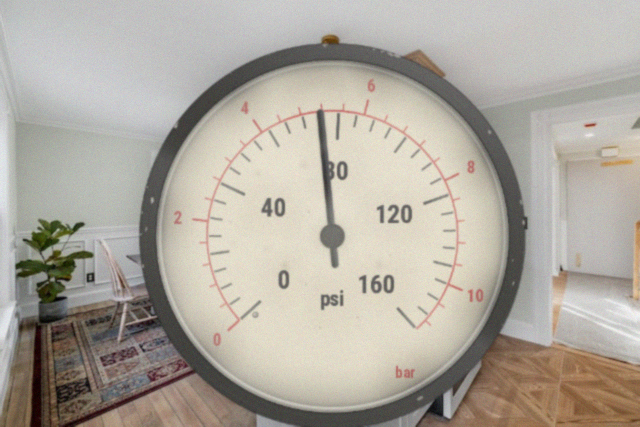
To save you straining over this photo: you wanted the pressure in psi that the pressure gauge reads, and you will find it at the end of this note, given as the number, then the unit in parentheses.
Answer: 75 (psi)
